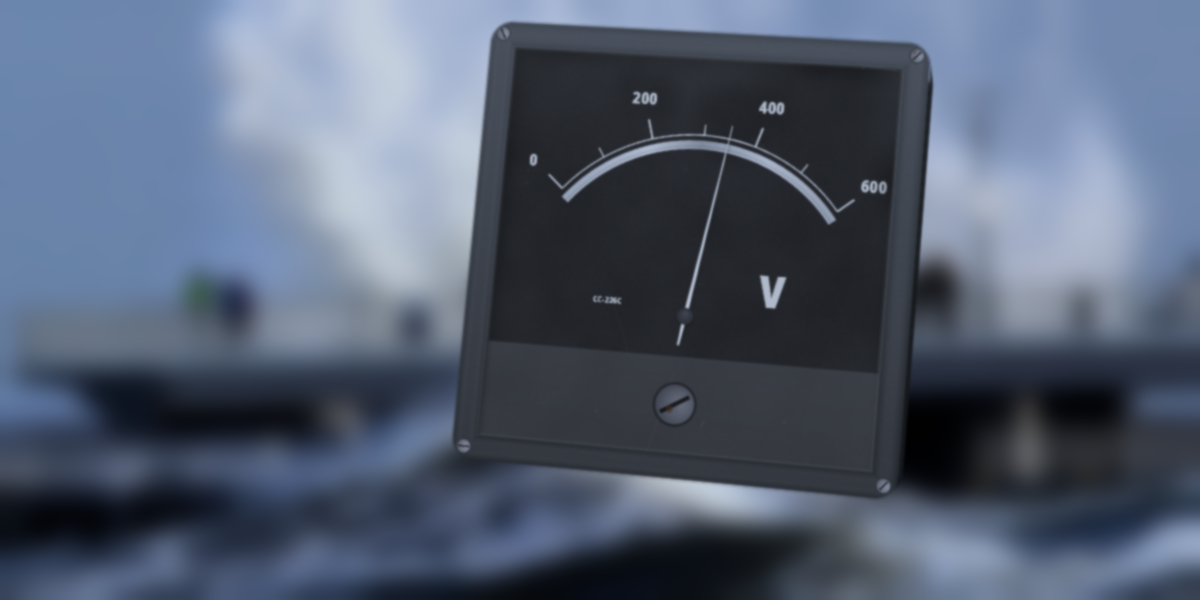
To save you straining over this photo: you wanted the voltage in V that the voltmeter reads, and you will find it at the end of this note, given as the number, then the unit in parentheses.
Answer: 350 (V)
